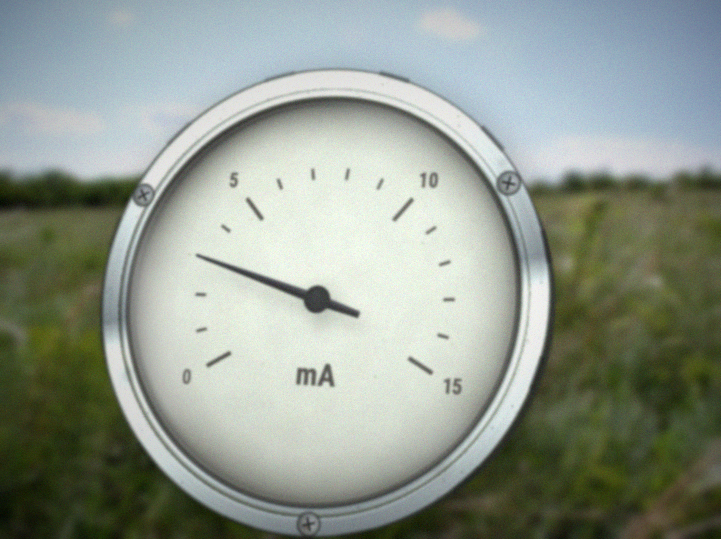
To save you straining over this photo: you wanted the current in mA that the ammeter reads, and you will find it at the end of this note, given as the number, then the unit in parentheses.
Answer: 3 (mA)
